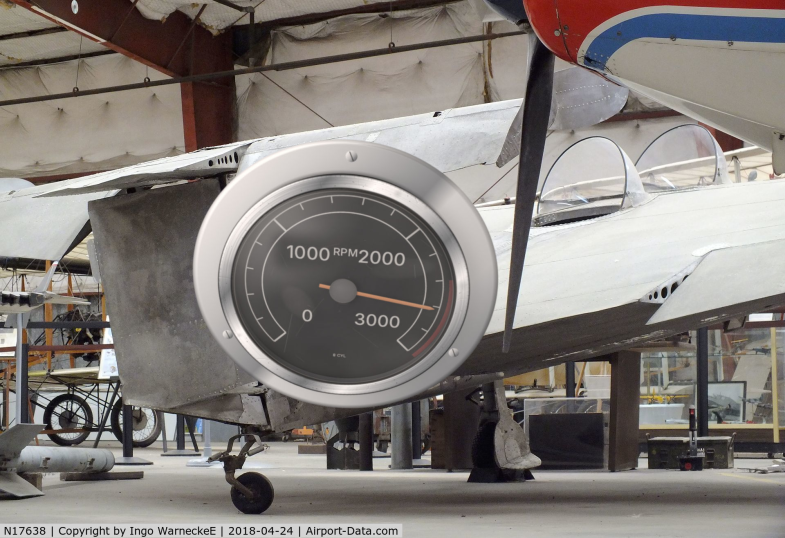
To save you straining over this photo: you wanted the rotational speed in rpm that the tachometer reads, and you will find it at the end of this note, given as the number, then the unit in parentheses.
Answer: 2600 (rpm)
